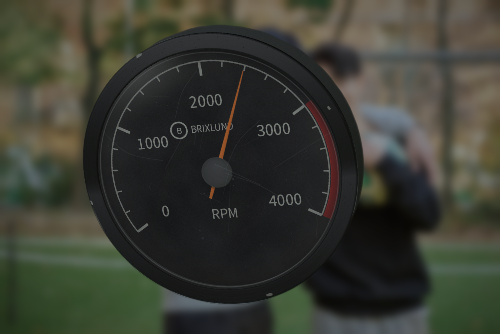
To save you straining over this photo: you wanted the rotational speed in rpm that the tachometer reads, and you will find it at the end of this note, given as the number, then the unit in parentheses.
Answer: 2400 (rpm)
